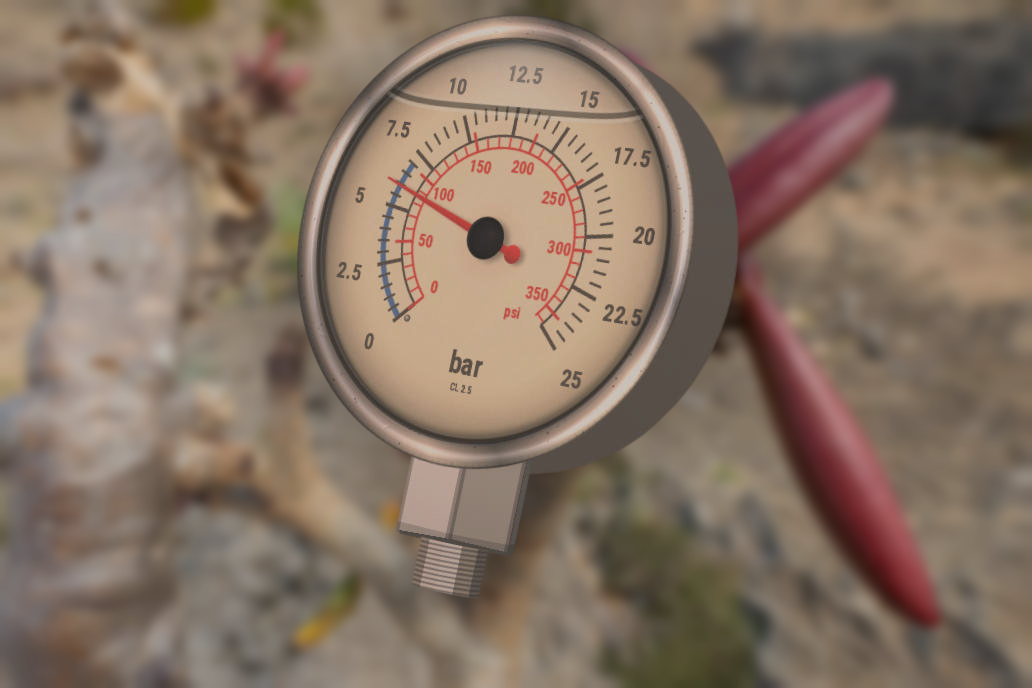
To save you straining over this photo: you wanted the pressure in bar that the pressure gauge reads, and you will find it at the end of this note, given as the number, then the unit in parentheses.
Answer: 6 (bar)
